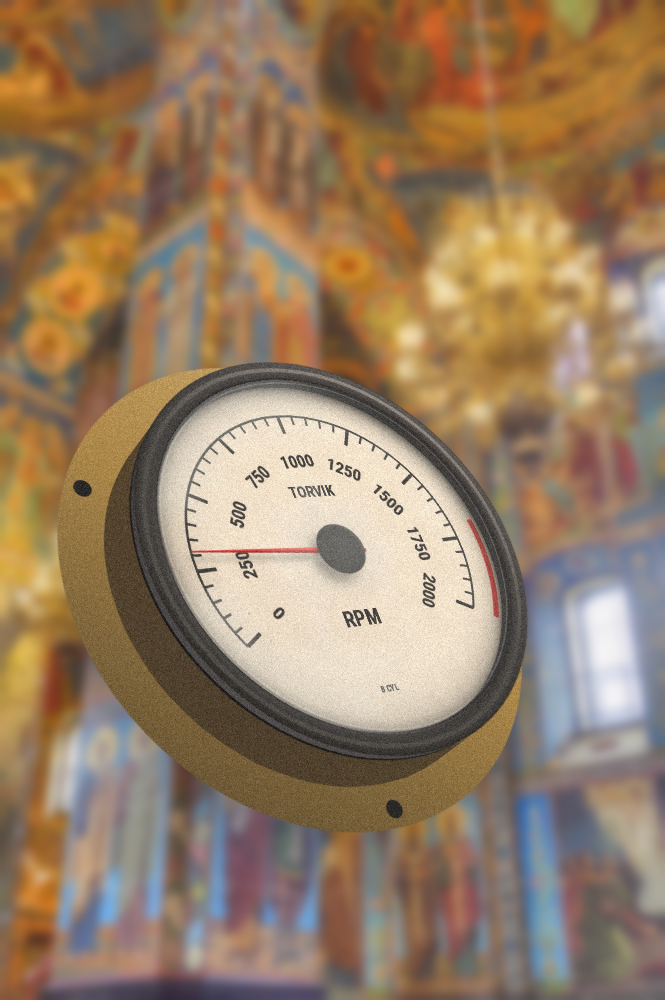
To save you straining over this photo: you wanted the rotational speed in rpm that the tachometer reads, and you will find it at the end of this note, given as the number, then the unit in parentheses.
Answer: 300 (rpm)
